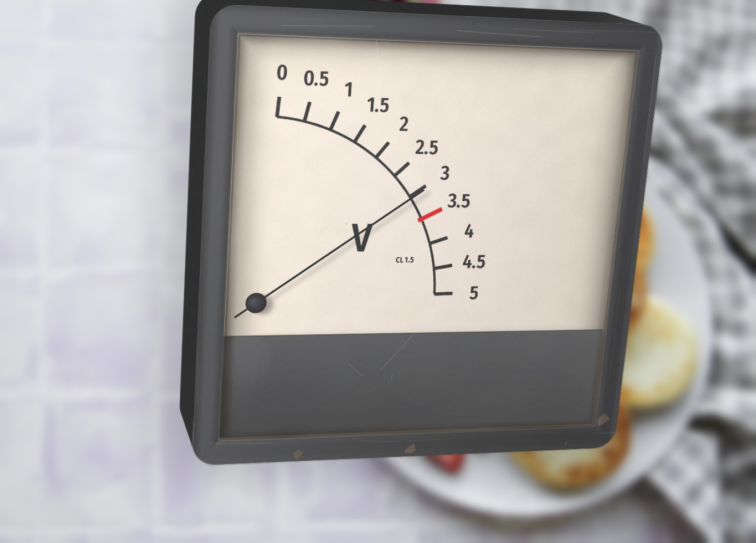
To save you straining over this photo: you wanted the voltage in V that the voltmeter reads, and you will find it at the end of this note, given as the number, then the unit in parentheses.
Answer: 3 (V)
